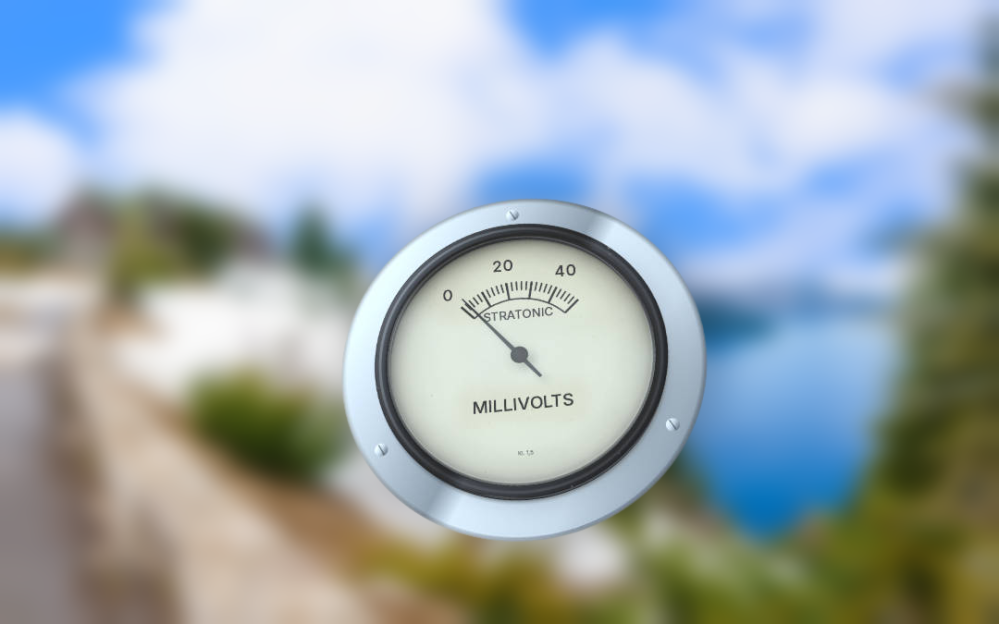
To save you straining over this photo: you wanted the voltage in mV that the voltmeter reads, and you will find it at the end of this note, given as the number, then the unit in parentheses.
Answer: 2 (mV)
